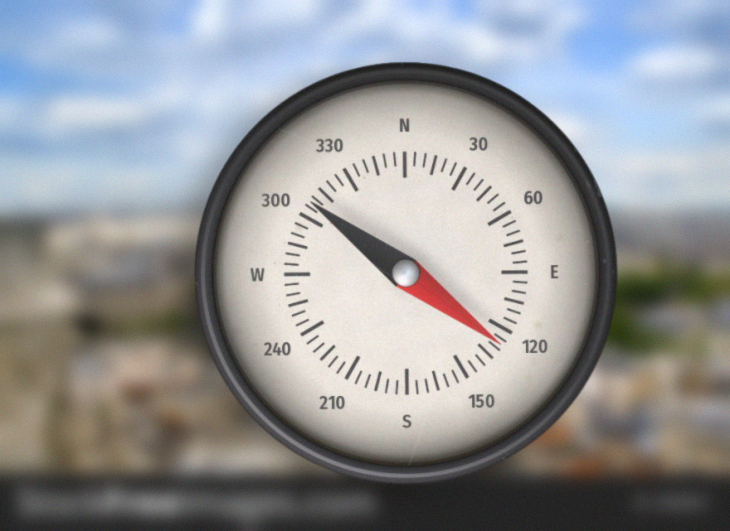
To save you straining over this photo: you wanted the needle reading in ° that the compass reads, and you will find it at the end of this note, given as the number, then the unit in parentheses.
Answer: 127.5 (°)
